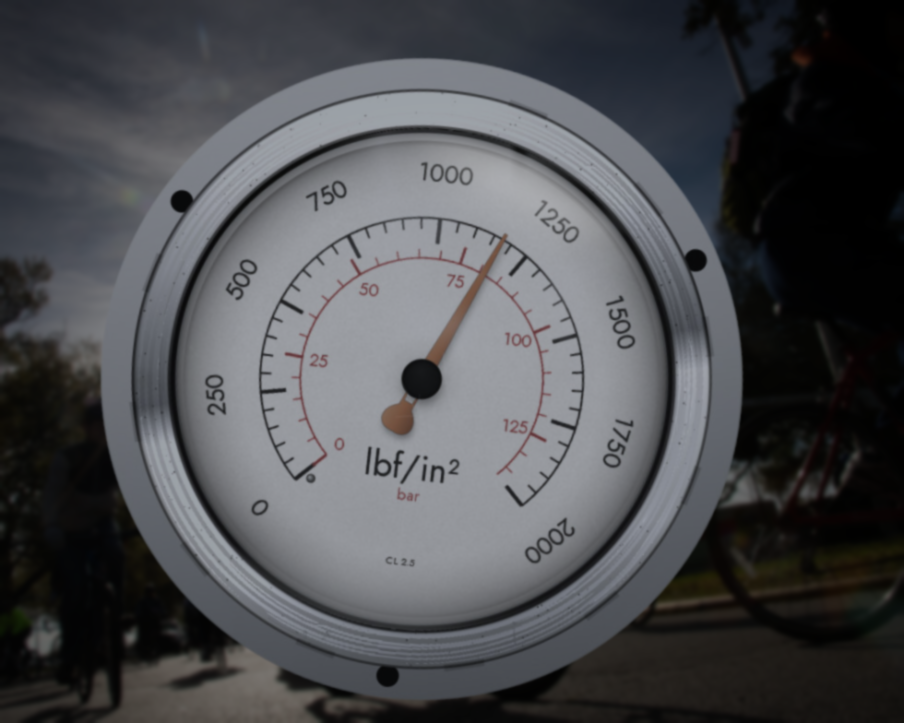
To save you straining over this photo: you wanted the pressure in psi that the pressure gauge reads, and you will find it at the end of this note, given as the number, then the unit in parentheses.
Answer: 1175 (psi)
